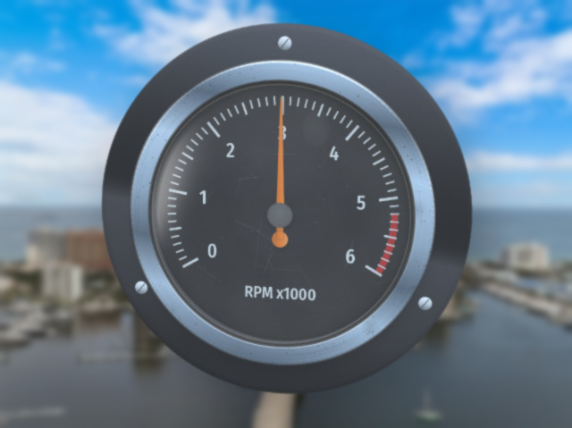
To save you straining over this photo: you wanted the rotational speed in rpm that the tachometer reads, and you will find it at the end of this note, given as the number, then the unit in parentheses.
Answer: 3000 (rpm)
